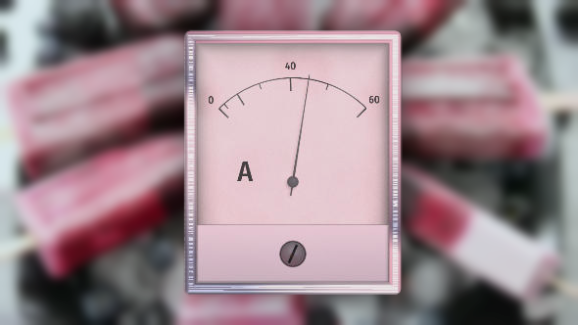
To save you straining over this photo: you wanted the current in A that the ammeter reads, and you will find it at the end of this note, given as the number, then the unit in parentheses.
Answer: 45 (A)
